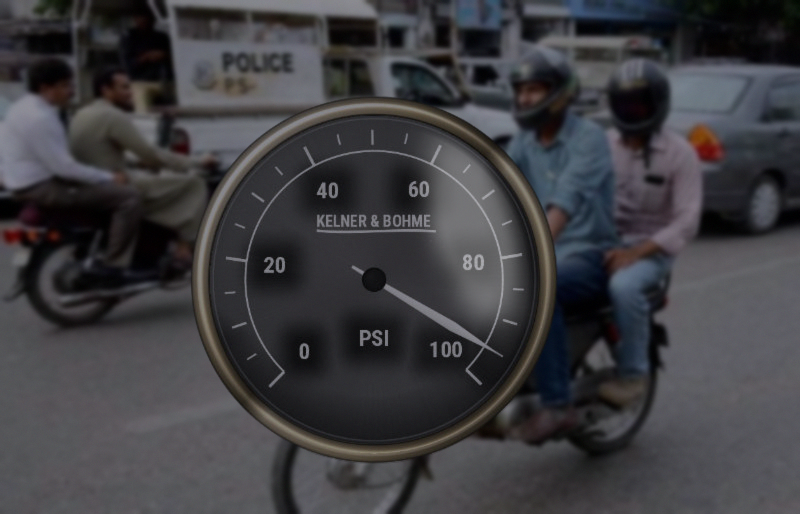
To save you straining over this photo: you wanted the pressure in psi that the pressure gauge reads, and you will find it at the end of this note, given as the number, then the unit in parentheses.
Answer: 95 (psi)
